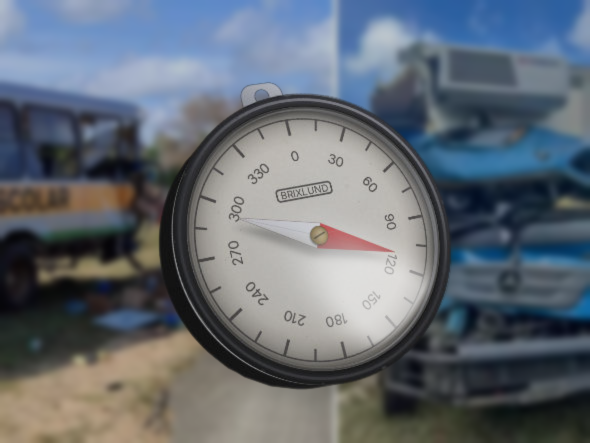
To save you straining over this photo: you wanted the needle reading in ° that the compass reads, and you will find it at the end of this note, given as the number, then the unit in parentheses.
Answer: 112.5 (°)
